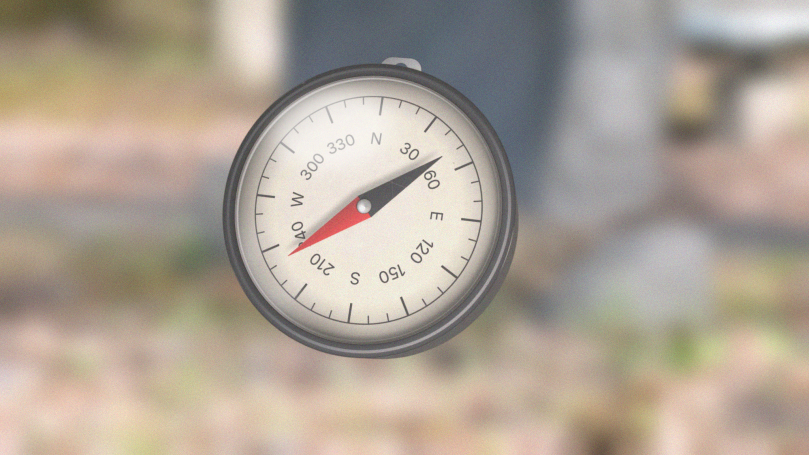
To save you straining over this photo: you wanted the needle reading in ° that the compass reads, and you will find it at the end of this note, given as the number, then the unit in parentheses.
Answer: 230 (°)
